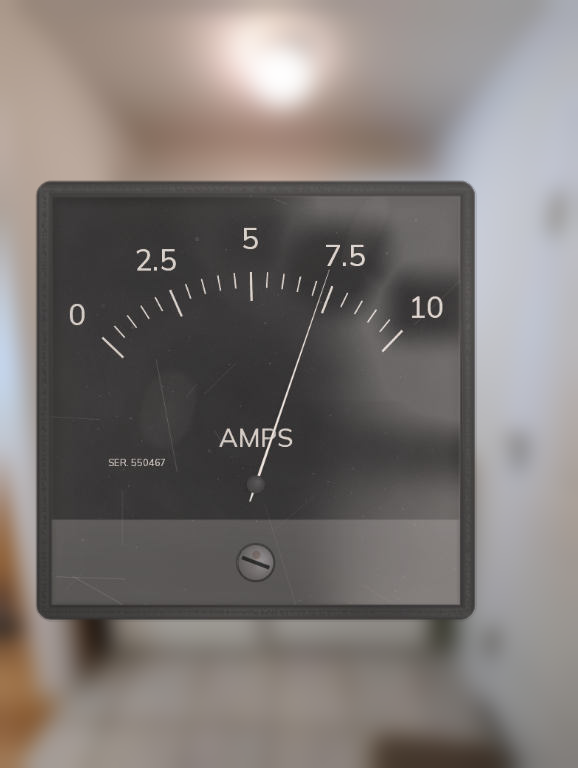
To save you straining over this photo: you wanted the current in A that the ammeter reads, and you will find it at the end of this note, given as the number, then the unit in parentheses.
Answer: 7.25 (A)
